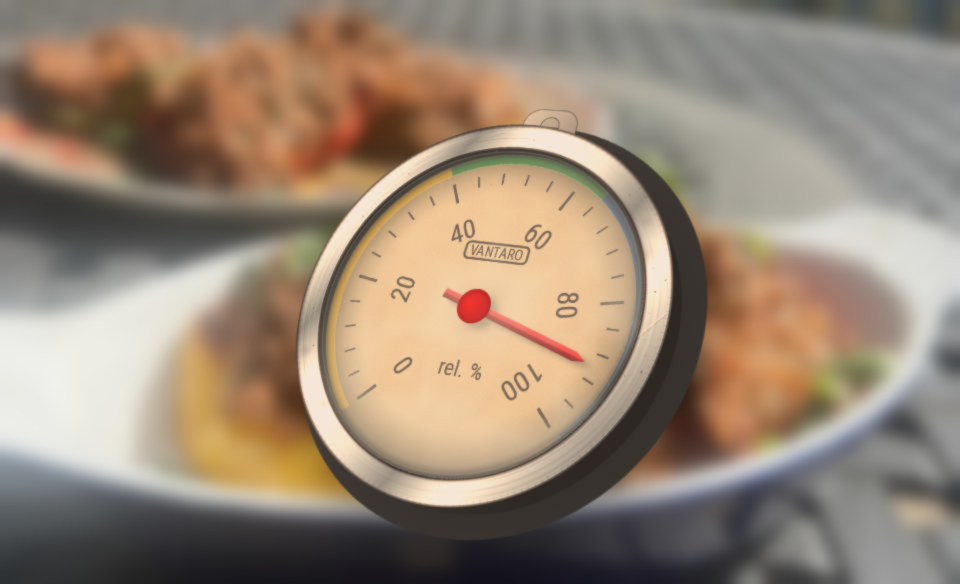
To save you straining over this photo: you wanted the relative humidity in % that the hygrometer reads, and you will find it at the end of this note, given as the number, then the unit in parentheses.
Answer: 90 (%)
